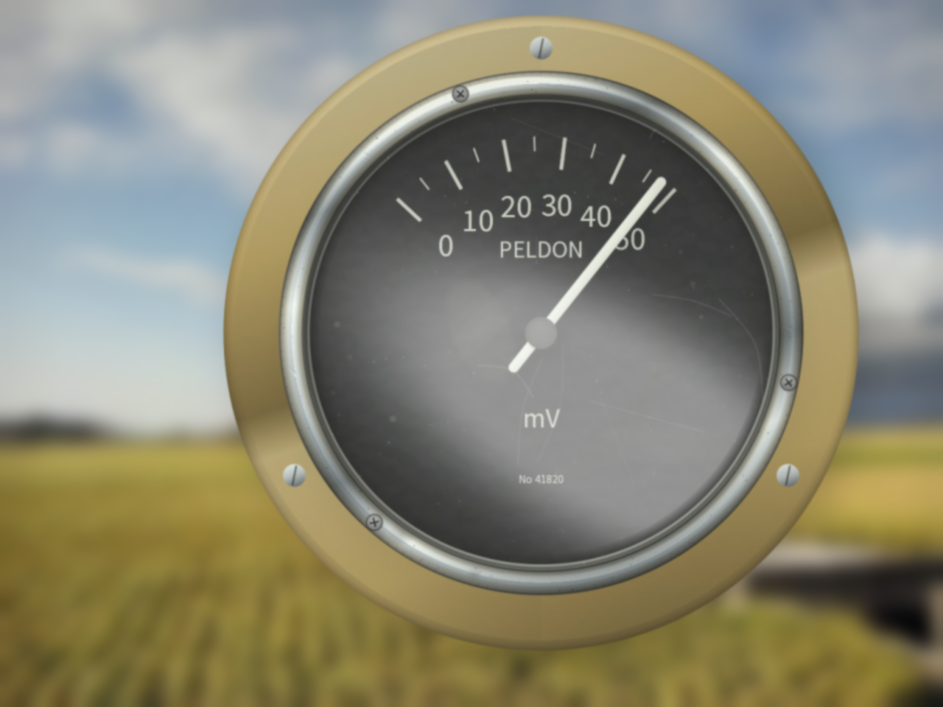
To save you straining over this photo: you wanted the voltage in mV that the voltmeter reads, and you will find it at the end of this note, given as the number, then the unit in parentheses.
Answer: 47.5 (mV)
